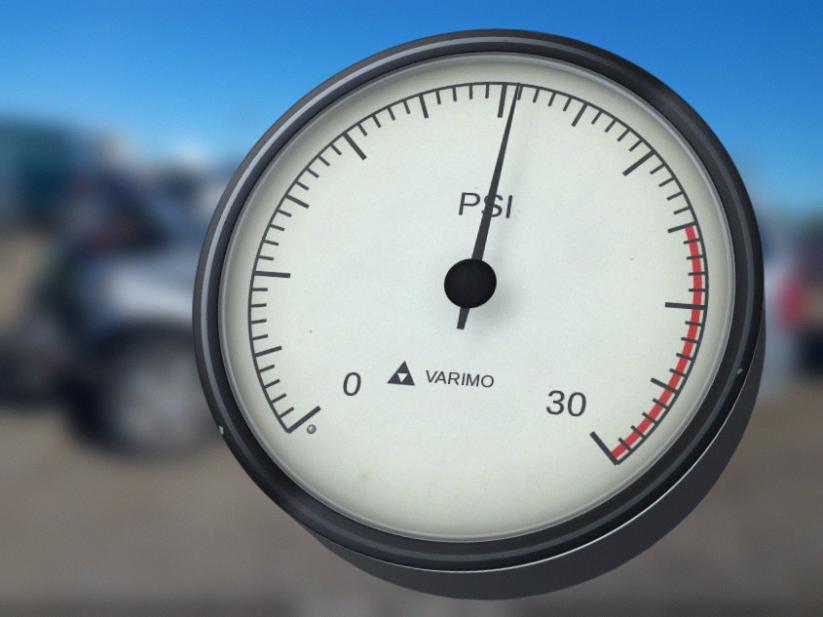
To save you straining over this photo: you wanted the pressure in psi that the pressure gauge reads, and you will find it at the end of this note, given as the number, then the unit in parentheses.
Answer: 15.5 (psi)
